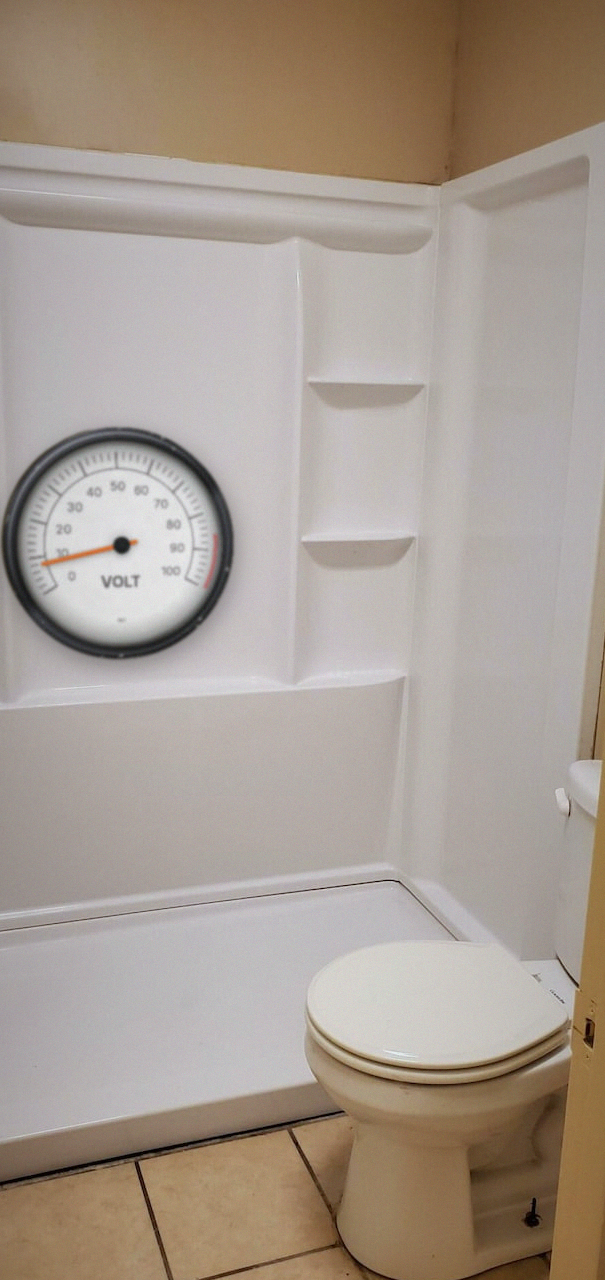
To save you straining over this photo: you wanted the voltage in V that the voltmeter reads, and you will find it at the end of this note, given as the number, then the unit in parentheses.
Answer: 8 (V)
